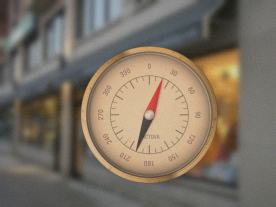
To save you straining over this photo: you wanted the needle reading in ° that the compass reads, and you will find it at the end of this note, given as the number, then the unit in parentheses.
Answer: 20 (°)
